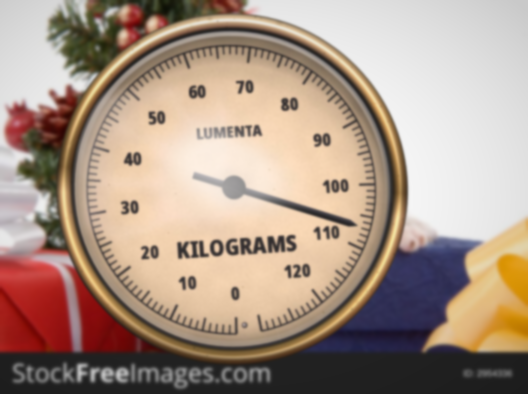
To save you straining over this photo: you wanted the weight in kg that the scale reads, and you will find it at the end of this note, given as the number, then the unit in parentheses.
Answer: 107 (kg)
